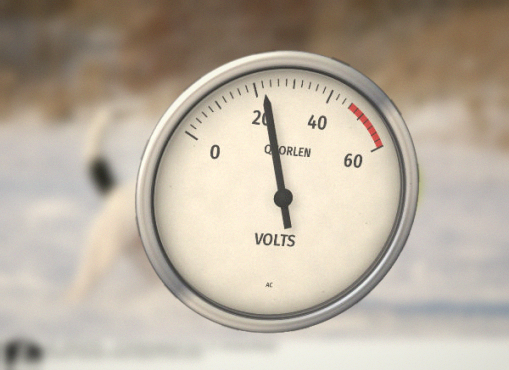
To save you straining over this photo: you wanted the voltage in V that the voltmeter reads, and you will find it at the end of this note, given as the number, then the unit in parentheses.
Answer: 22 (V)
